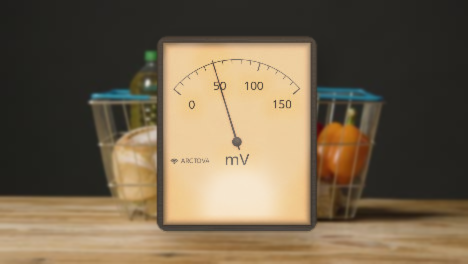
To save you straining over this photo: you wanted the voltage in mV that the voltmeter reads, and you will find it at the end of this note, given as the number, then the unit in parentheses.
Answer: 50 (mV)
